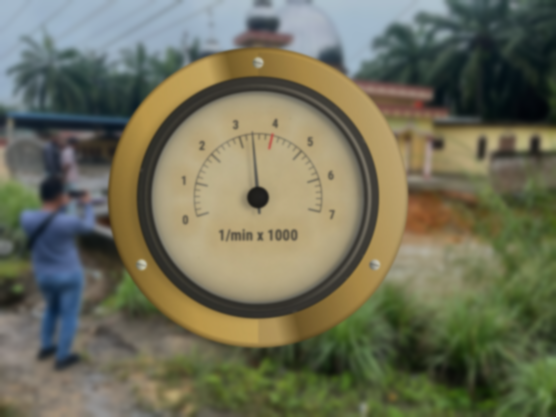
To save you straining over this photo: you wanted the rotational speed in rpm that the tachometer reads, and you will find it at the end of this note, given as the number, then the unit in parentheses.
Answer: 3400 (rpm)
